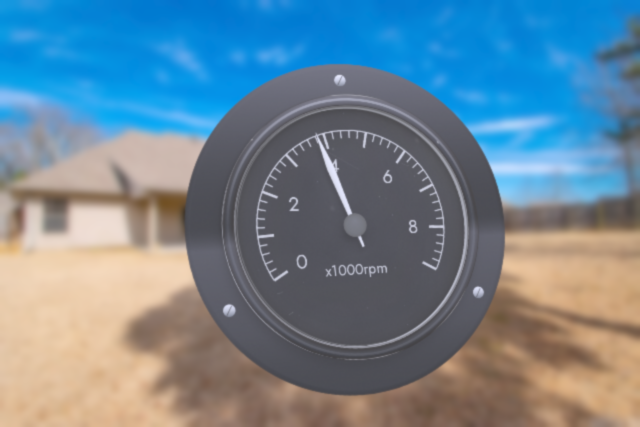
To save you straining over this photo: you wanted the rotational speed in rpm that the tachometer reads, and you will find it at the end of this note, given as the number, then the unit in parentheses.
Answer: 3800 (rpm)
